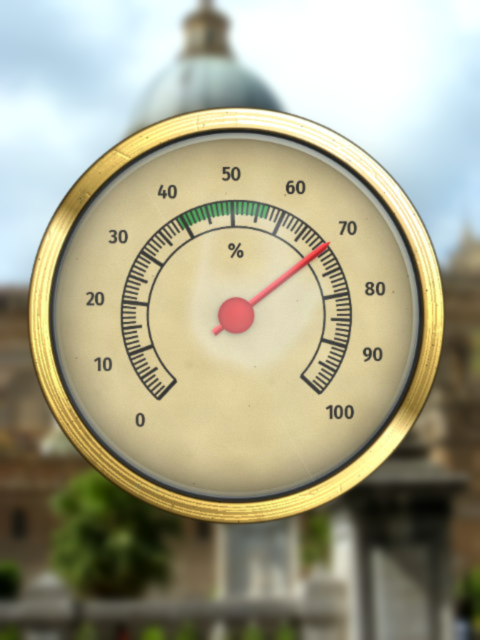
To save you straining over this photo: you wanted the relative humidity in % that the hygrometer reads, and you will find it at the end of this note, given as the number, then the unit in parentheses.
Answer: 70 (%)
